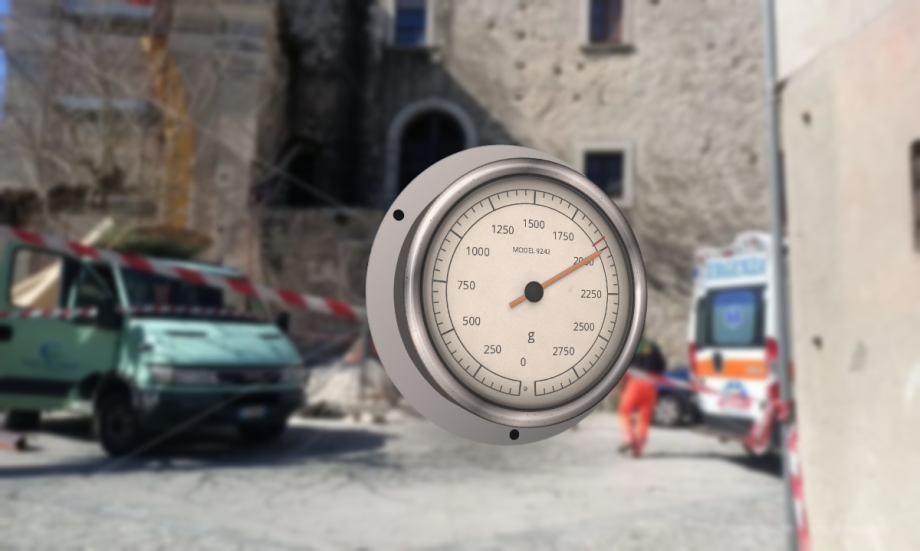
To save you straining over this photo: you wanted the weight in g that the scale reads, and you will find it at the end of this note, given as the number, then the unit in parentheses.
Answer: 2000 (g)
